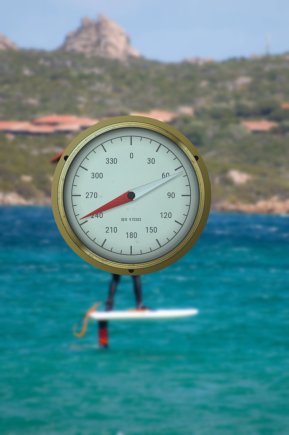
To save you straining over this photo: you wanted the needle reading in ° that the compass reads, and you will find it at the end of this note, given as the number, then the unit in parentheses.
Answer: 245 (°)
